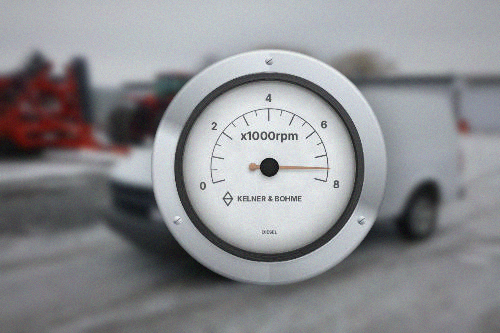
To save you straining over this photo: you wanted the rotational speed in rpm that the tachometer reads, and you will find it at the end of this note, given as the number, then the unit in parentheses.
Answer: 7500 (rpm)
